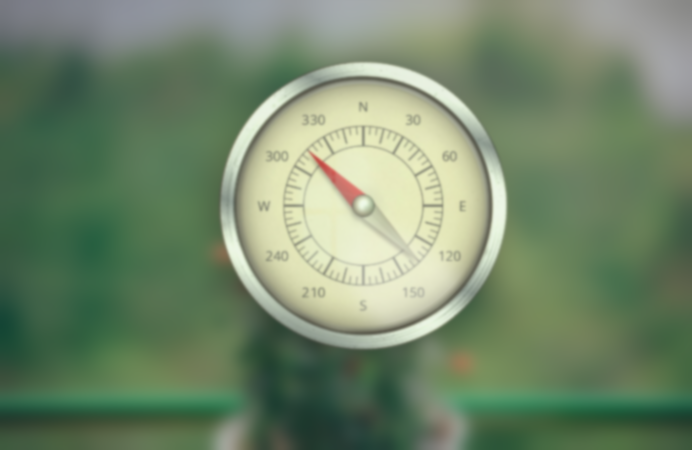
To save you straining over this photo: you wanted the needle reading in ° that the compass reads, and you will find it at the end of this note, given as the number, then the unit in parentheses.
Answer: 315 (°)
